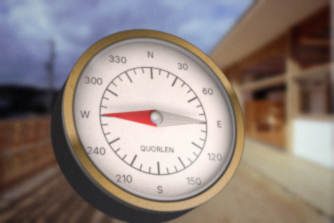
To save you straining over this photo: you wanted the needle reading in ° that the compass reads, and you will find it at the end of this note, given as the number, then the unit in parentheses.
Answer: 270 (°)
